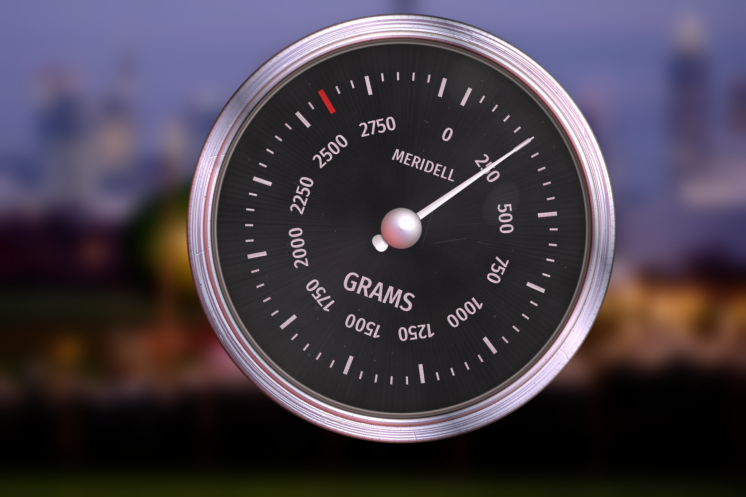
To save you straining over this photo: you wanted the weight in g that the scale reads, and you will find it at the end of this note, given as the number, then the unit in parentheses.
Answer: 250 (g)
